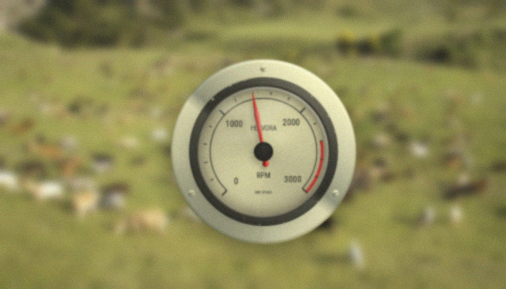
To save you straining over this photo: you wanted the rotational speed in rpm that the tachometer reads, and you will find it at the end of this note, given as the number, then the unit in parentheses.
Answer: 1400 (rpm)
